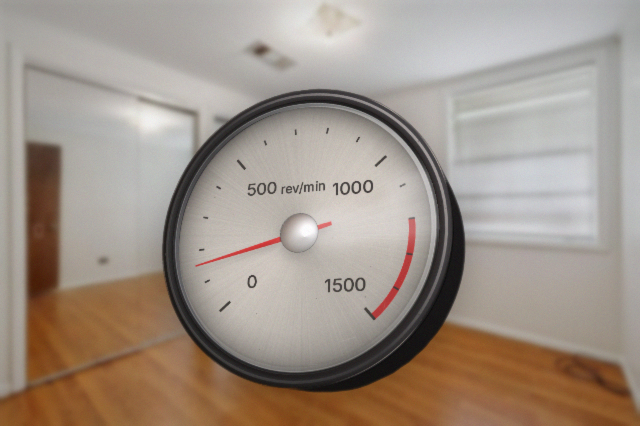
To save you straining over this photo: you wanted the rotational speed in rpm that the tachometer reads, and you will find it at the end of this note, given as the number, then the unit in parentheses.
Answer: 150 (rpm)
